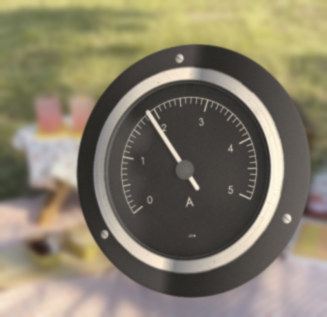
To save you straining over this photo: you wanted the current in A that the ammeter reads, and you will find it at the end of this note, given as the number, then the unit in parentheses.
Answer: 1.9 (A)
